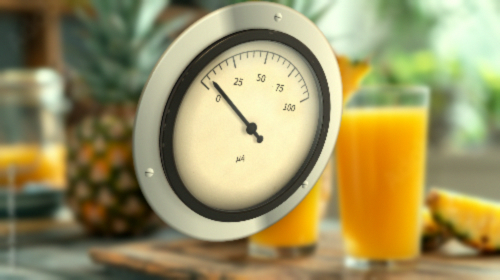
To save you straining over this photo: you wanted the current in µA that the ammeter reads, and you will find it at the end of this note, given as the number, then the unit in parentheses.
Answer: 5 (µA)
